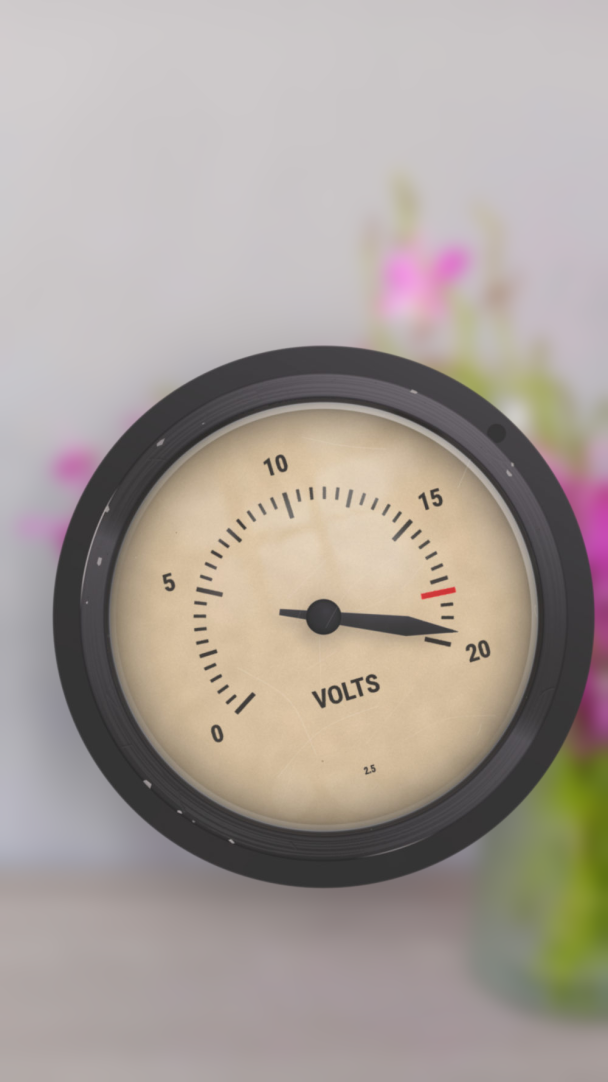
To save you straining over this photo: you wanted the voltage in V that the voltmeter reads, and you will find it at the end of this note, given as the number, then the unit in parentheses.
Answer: 19.5 (V)
